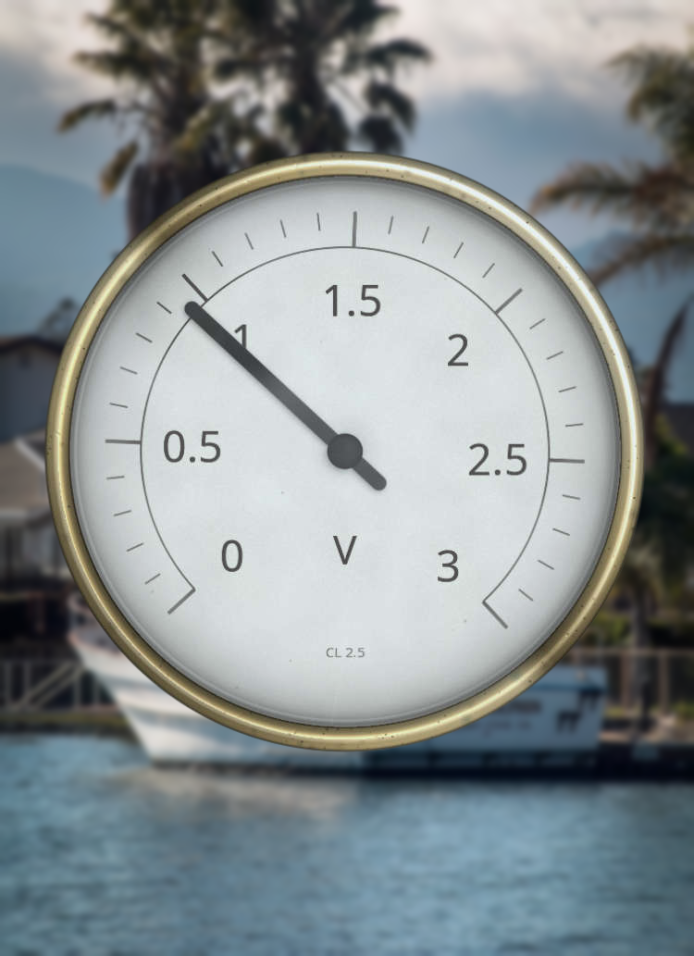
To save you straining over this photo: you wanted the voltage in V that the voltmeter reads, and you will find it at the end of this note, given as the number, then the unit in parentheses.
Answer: 0.95 (V)
